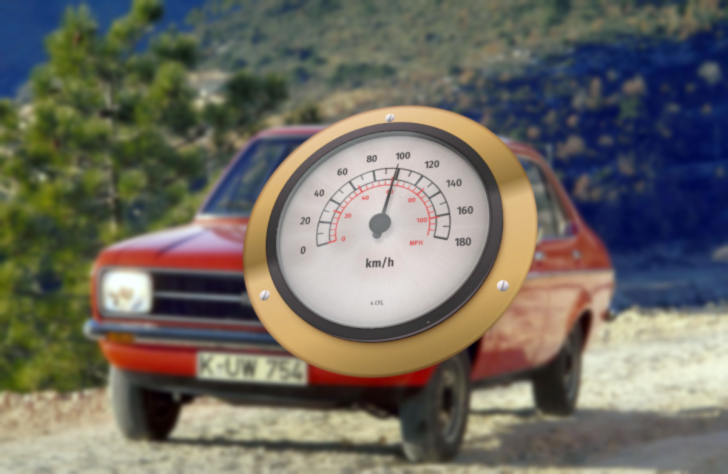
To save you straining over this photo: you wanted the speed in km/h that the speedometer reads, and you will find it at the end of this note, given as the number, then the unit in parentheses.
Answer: 100 (km/h)
